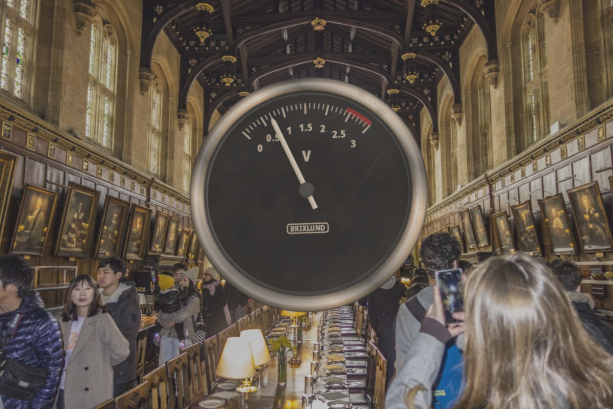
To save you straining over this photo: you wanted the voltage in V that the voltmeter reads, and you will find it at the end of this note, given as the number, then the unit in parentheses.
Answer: 0.7 (V)
